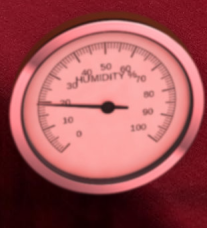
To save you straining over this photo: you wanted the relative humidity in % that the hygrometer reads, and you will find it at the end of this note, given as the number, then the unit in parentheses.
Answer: 20 (%)
